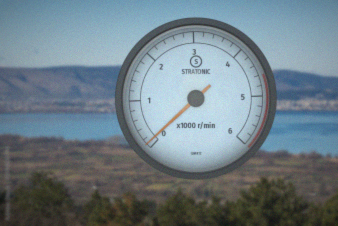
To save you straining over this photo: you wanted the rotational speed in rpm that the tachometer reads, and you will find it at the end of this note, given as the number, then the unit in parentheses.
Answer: 100 (rpm)
